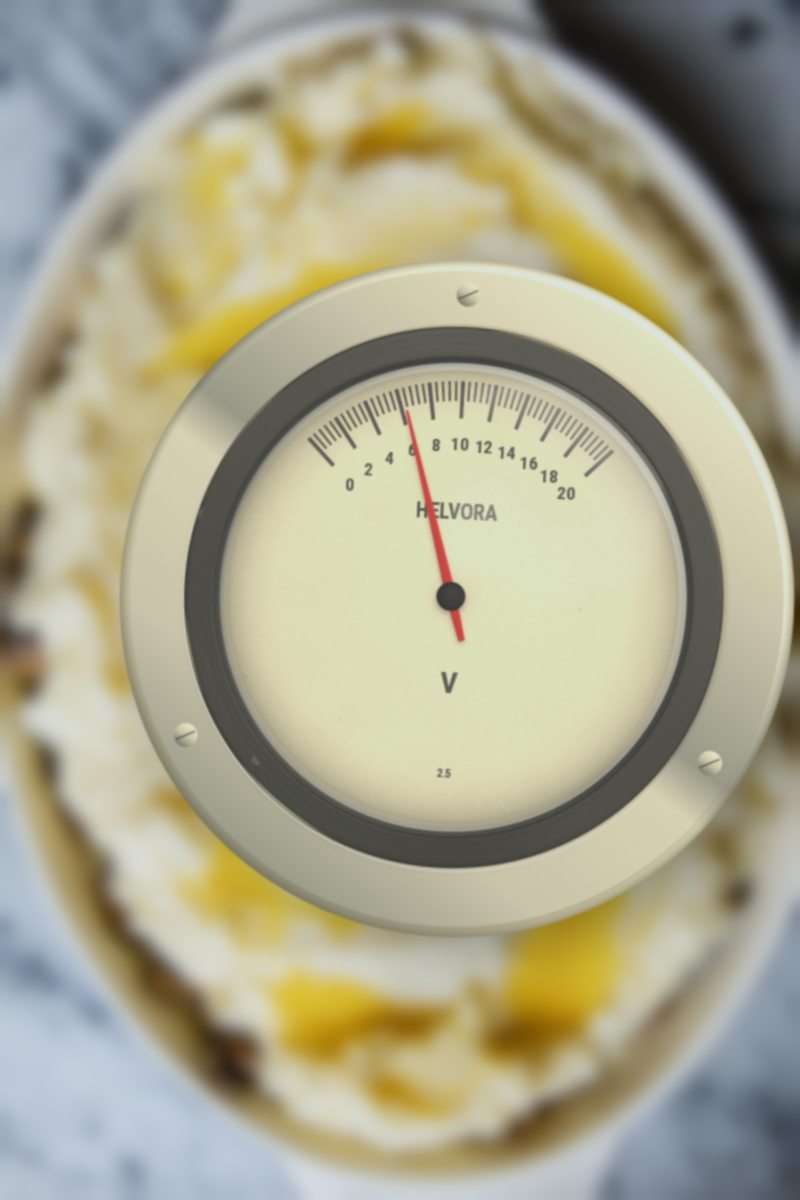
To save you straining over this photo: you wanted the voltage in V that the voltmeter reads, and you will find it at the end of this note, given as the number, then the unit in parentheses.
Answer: 6.4 (V)
